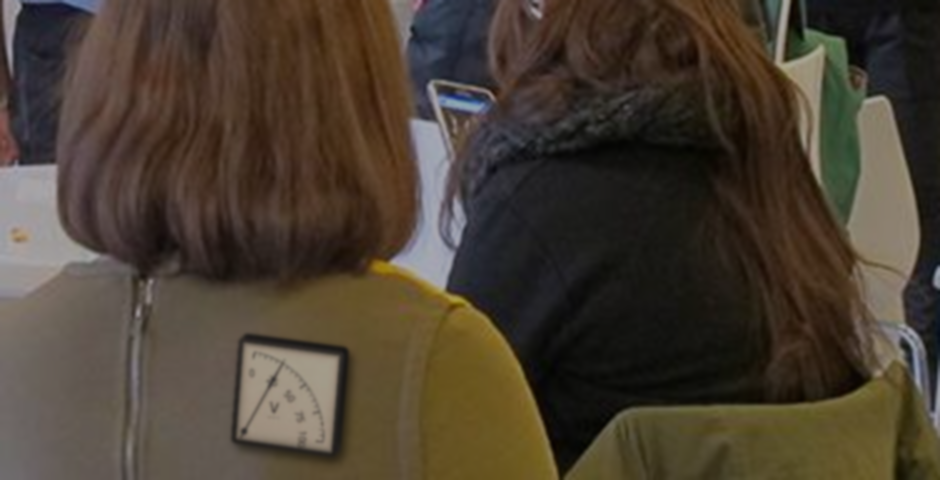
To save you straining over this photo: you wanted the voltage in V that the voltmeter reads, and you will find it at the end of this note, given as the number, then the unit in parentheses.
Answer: 25 (V)
